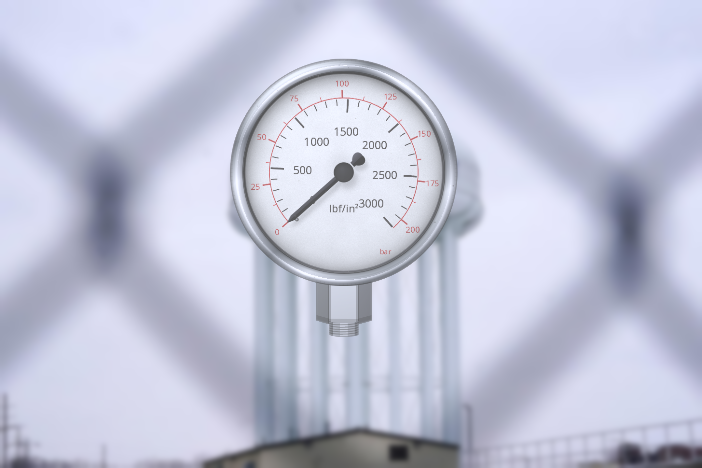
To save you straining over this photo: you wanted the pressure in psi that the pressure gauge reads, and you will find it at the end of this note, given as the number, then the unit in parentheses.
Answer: 0 (psi)
